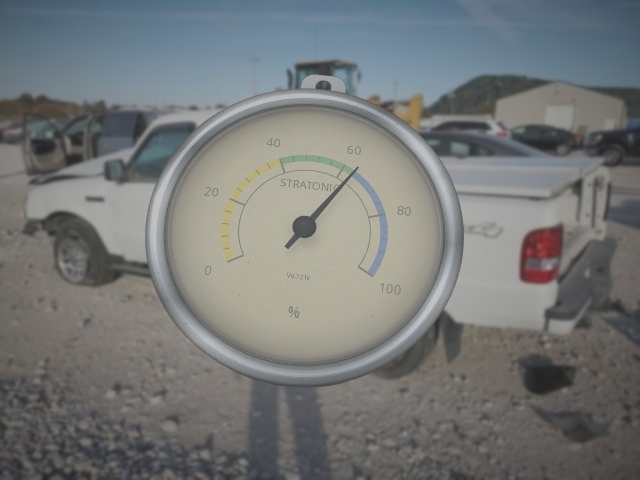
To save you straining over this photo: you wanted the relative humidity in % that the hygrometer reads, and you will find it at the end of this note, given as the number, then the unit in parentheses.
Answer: 64 (%)
